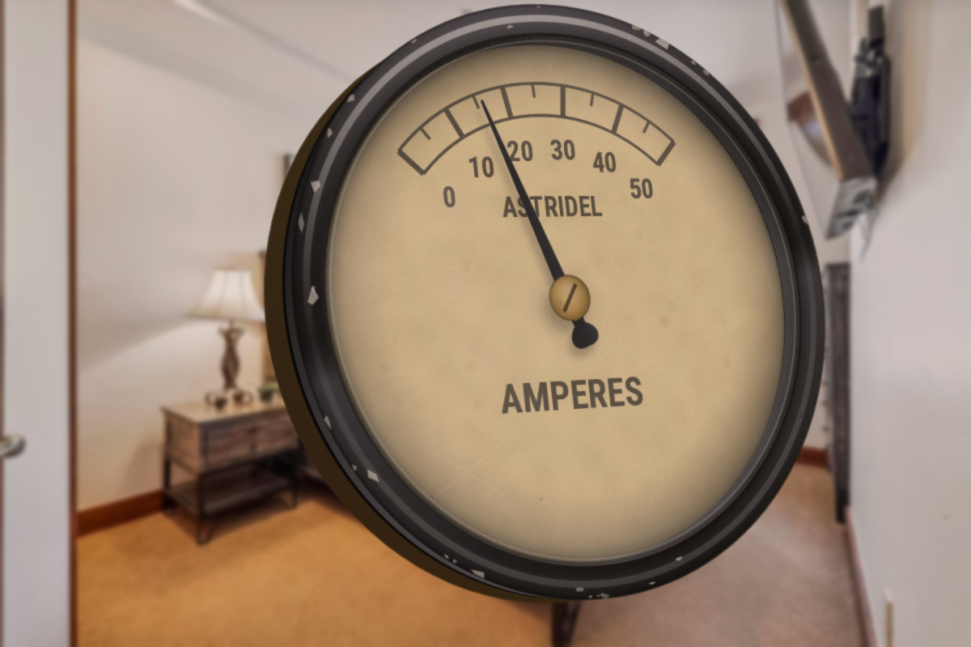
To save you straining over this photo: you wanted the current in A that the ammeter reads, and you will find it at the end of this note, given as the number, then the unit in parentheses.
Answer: 15 (A)
